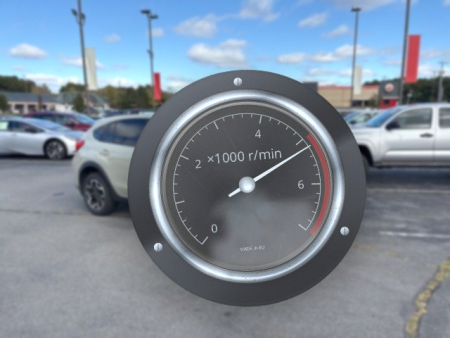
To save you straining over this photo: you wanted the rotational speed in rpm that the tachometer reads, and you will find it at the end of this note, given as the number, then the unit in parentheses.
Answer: 5200 (rpm)
